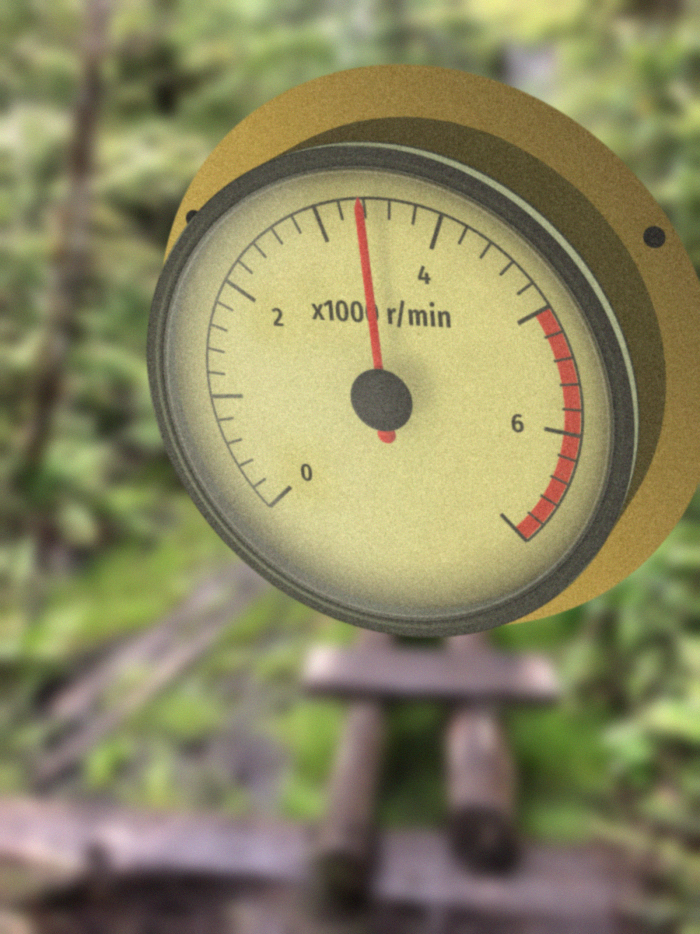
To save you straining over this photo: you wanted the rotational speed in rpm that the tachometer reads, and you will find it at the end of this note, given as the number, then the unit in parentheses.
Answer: 3400 (rpm)
